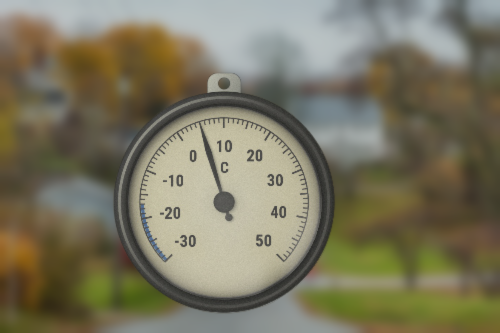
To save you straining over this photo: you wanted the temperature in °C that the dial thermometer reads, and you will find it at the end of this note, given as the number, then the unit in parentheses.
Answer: 5 (°C)
